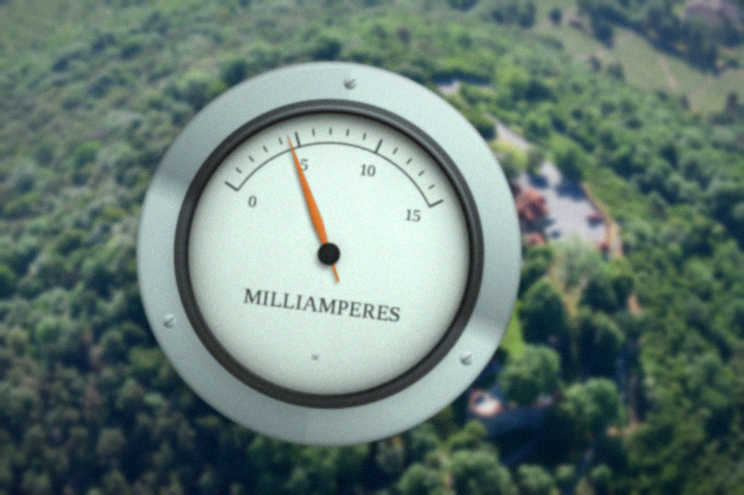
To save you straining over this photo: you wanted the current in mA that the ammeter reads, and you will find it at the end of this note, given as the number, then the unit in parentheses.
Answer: 4.5 (mA)
